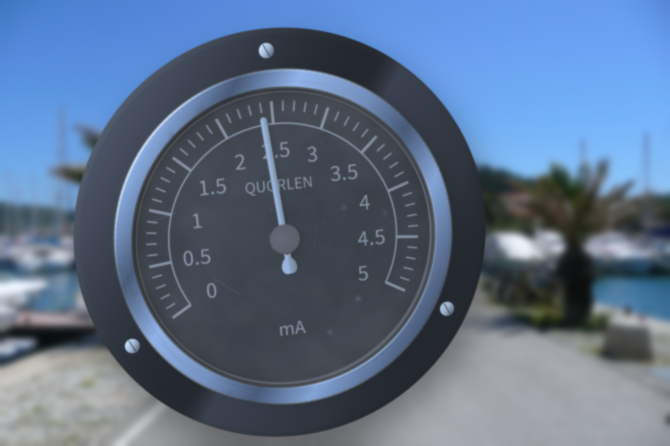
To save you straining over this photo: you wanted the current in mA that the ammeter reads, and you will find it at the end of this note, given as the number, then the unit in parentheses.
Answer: 2.4 (mA)
